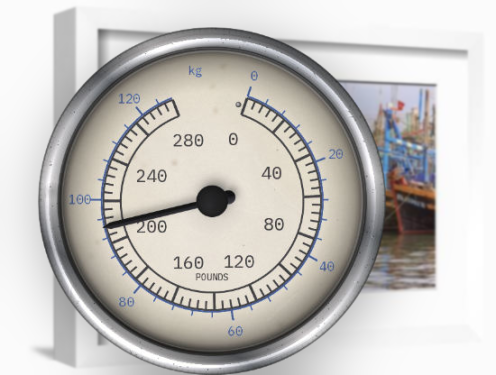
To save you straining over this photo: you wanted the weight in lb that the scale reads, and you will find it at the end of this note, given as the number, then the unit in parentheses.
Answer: 208 (lb)
